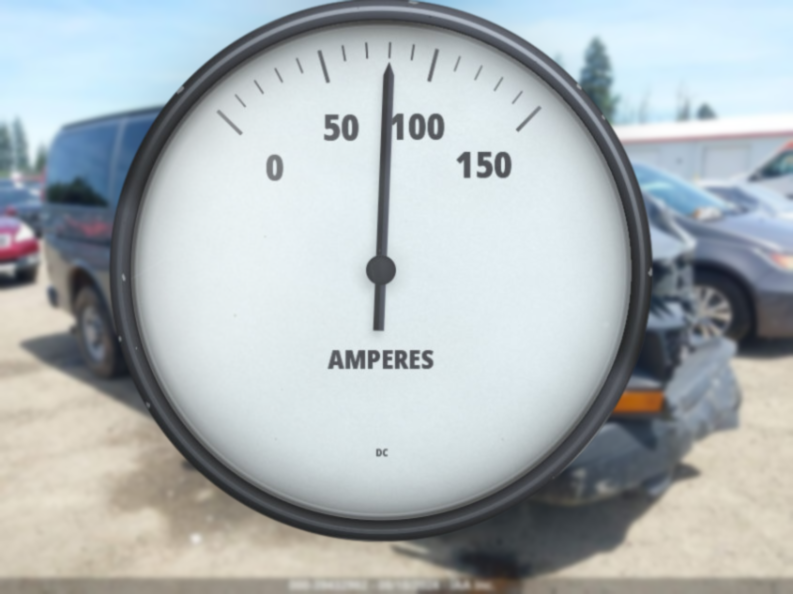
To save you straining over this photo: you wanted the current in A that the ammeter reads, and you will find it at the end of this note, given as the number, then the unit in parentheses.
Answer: 80 (A)
